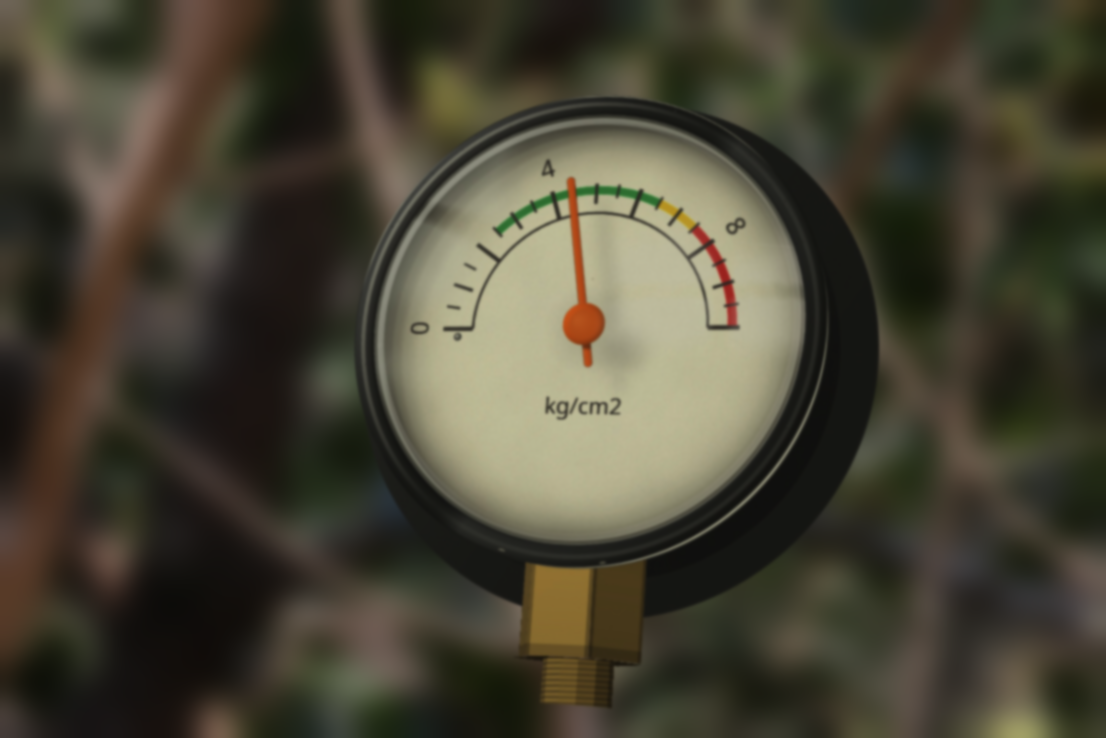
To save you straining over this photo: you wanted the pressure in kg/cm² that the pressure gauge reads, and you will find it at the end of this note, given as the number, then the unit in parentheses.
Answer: 4.5 (kg/cm²)
